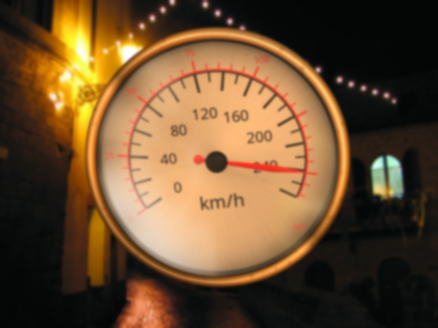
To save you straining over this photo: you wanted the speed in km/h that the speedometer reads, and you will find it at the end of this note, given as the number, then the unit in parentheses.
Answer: 240 (km/h)
